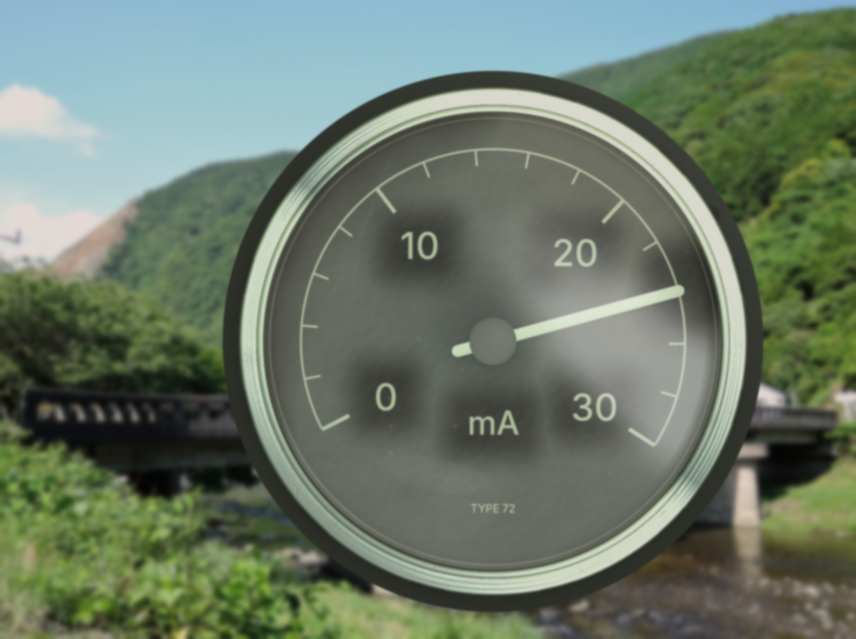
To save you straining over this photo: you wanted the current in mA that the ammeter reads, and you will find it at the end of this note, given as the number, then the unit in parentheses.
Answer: 24 (mA)
